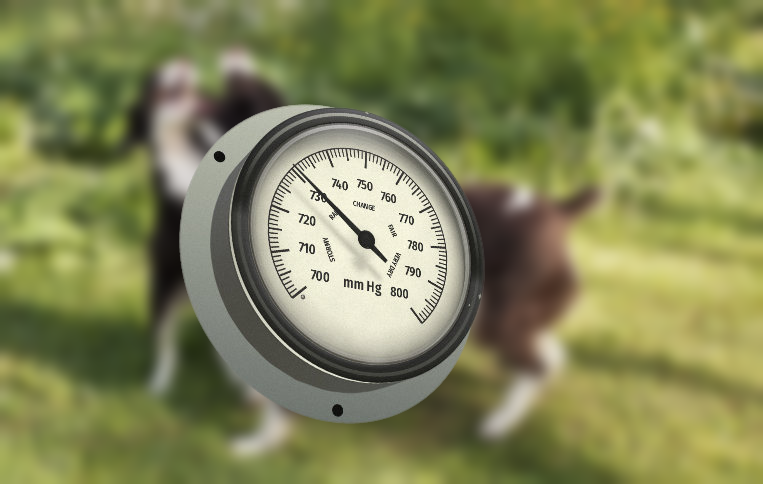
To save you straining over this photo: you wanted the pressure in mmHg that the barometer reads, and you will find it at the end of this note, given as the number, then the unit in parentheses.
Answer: 730 (mmHg)
